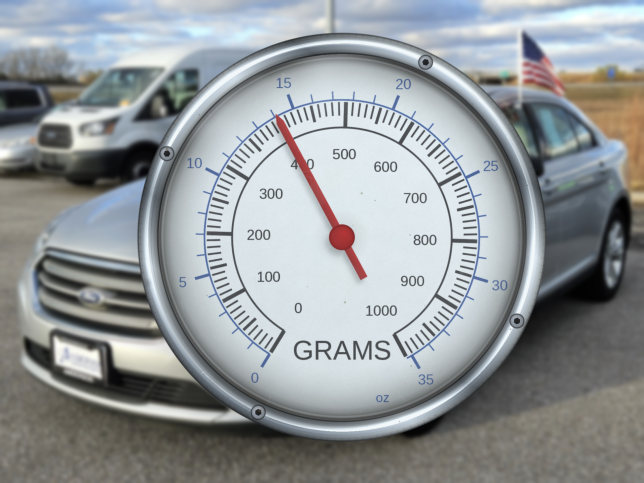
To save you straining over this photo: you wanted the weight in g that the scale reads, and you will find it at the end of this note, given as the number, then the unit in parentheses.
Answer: 400 (g)
